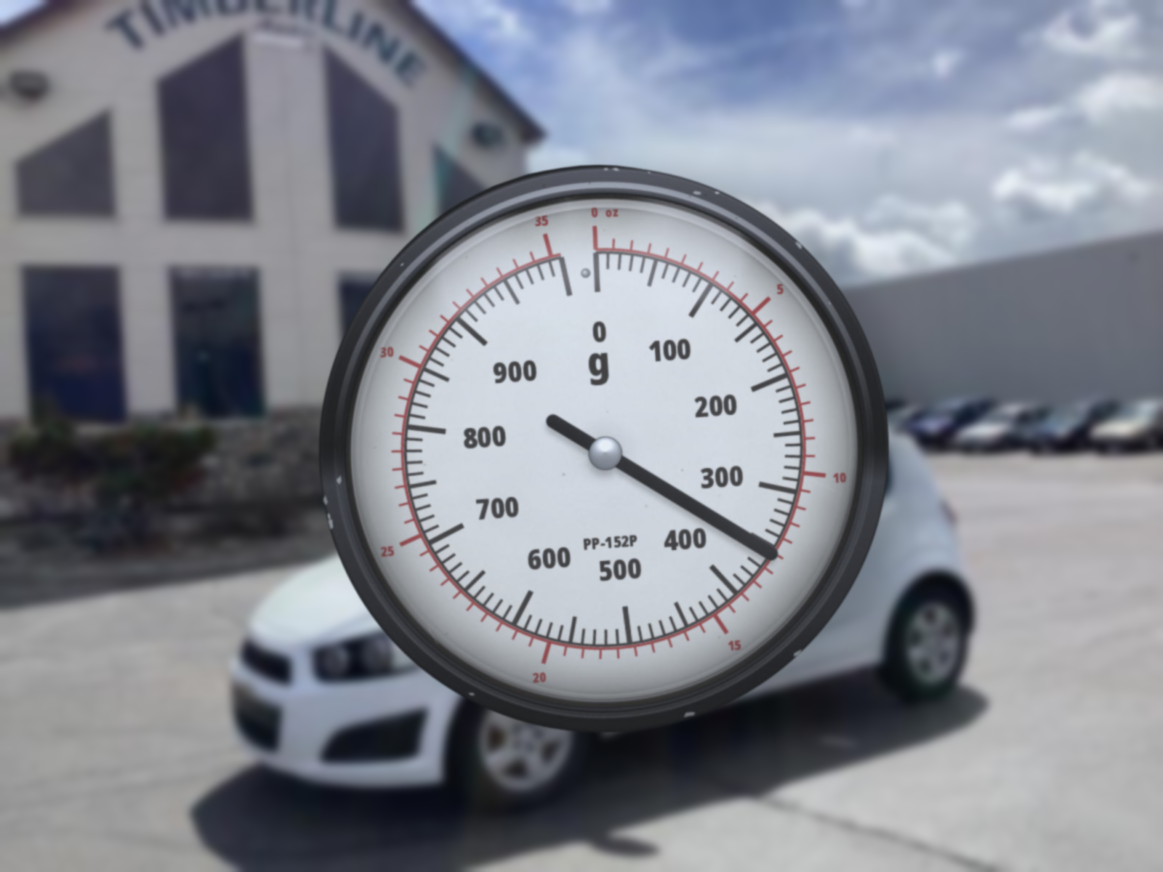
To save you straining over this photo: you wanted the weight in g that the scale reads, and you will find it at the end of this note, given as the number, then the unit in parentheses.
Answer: 355 (g)
